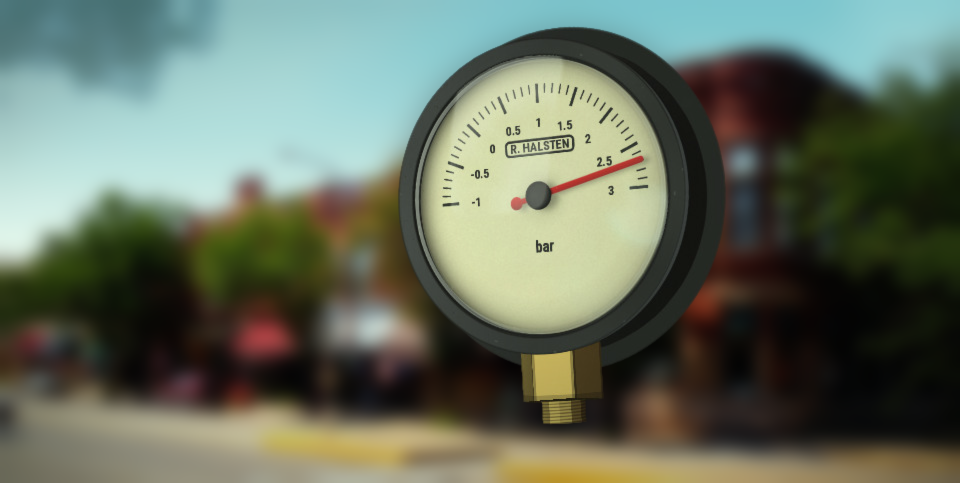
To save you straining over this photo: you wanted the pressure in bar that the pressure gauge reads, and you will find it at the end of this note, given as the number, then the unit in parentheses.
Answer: 2.7 (bar)
